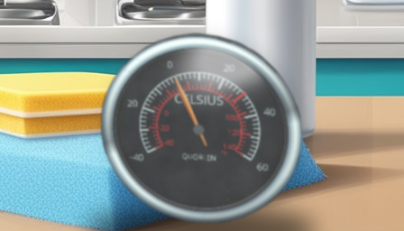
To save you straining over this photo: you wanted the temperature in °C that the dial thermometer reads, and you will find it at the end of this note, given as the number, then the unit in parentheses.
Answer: 0 (°C)
